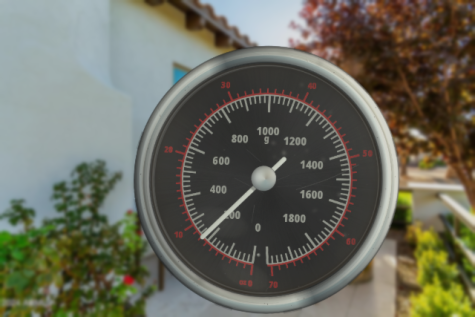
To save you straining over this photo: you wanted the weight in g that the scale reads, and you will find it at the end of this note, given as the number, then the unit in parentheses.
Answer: 220 (g)
